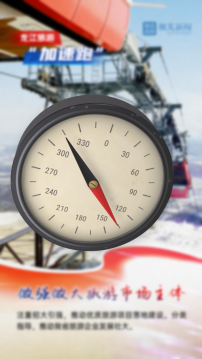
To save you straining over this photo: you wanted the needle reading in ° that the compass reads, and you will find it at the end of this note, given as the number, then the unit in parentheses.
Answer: 135 (°)
